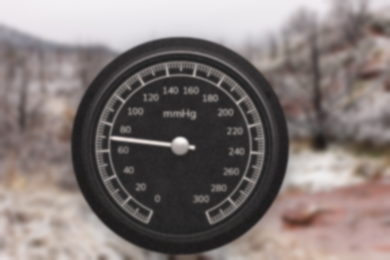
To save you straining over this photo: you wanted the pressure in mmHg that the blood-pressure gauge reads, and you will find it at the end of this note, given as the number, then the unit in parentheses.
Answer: 70 (mmHg)
